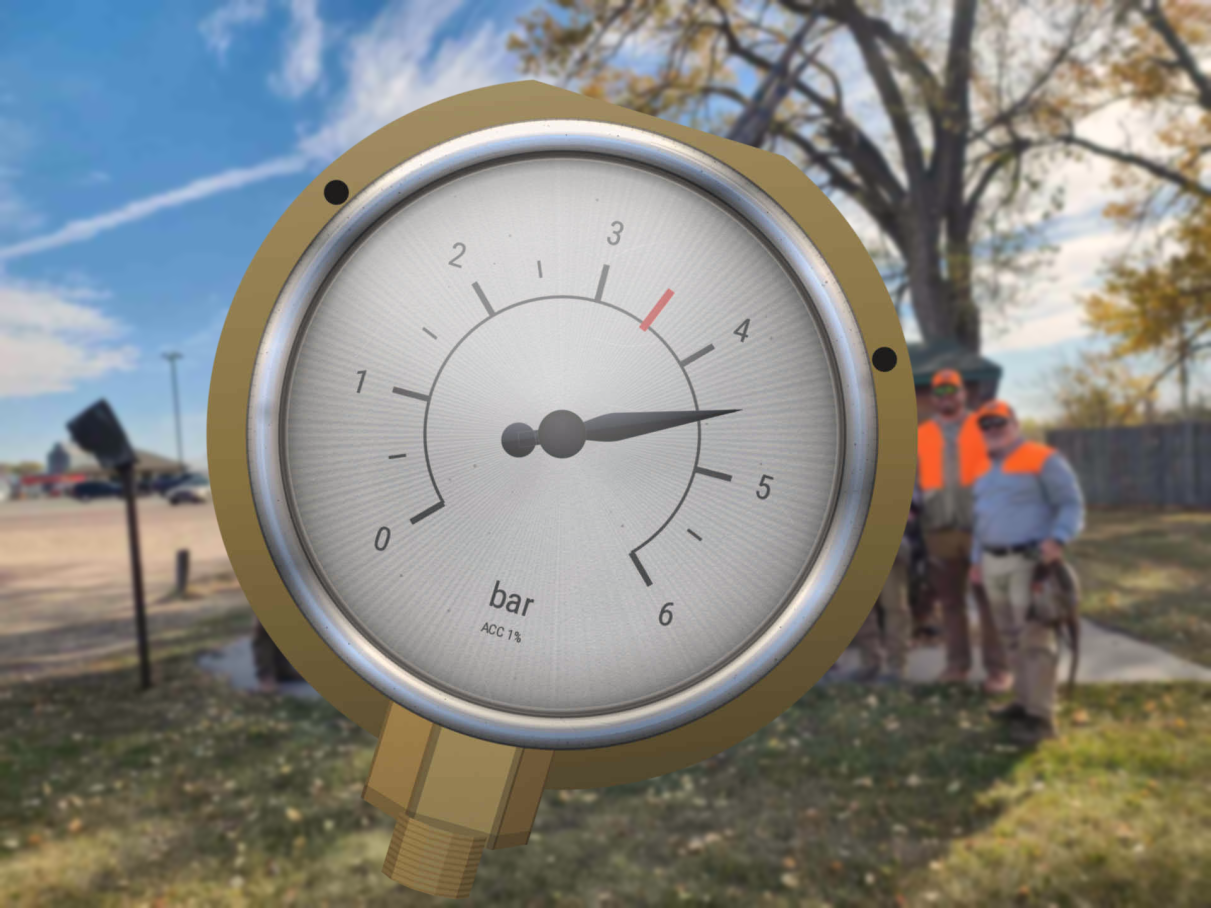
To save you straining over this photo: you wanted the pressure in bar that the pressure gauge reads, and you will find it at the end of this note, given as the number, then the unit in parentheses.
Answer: 4.5 (bar)
